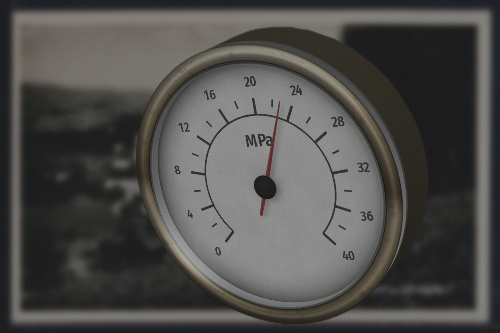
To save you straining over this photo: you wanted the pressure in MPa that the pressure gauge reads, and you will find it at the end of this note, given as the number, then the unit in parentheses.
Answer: 23 (MPa)
